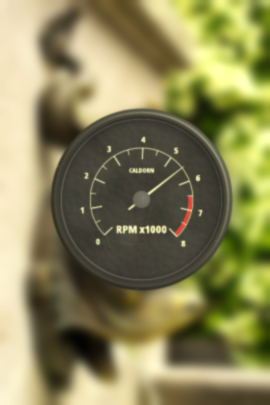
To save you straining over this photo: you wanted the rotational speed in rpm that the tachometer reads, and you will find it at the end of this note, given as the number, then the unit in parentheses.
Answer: 5500 (rpm)
